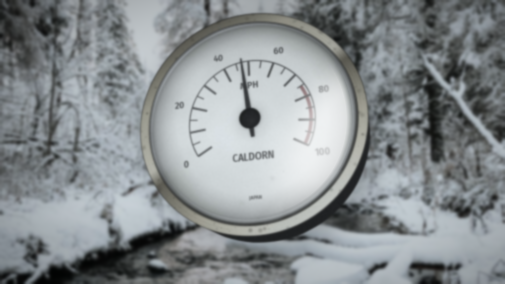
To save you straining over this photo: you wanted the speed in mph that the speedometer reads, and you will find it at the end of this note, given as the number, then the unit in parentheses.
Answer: 47.5 (mph)
